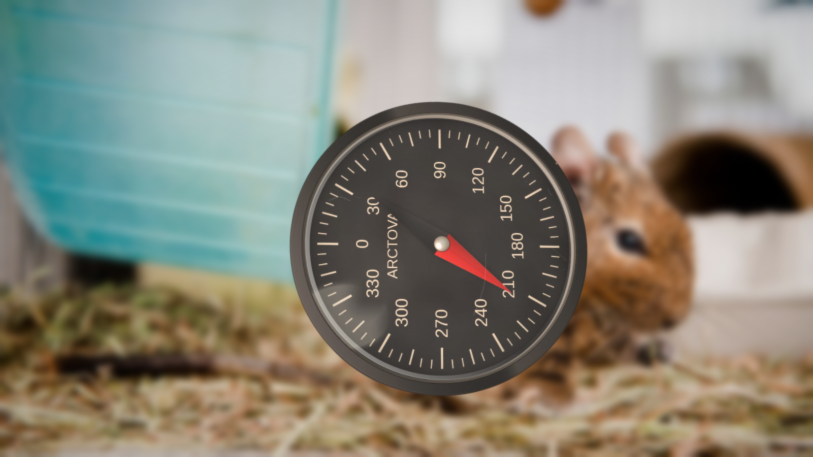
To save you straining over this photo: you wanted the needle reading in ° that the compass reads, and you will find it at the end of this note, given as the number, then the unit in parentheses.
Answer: 215 (°)
